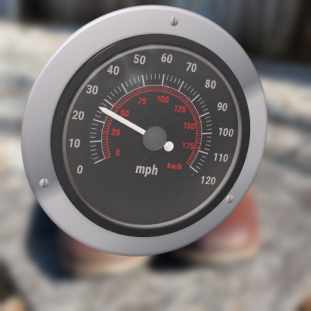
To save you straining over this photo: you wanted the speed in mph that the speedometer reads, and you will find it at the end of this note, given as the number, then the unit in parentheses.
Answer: 26 (mph)
